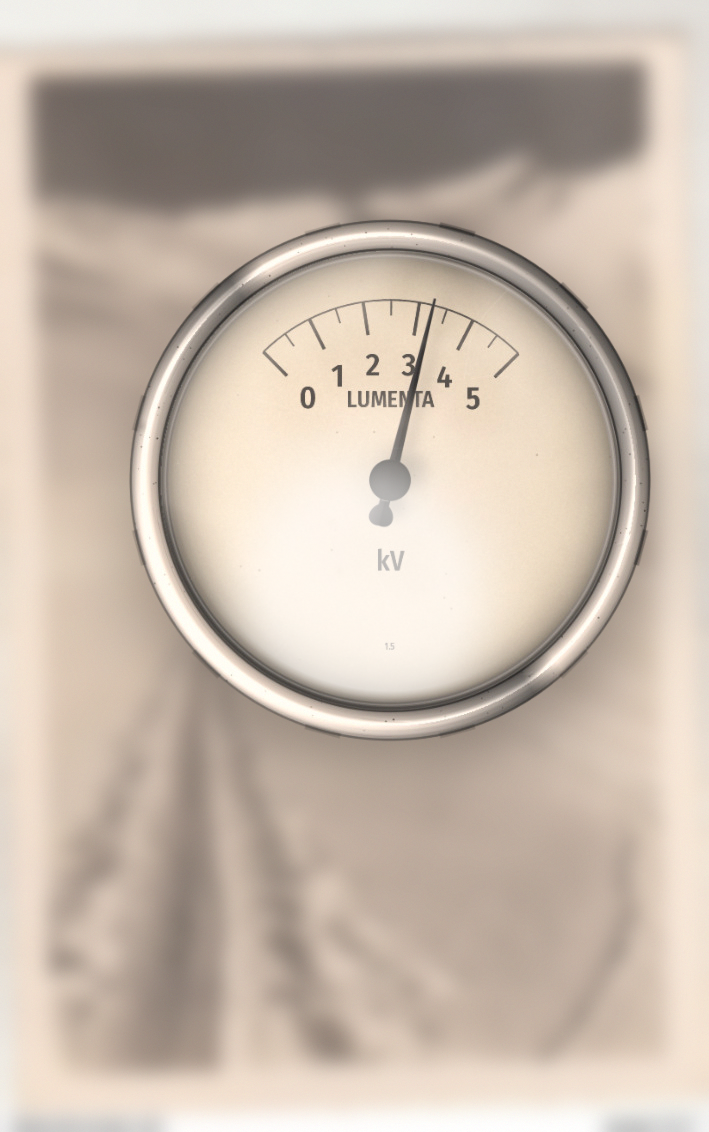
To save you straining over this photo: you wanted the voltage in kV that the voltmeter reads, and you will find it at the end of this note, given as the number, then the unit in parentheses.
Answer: 3.25 (kV)
